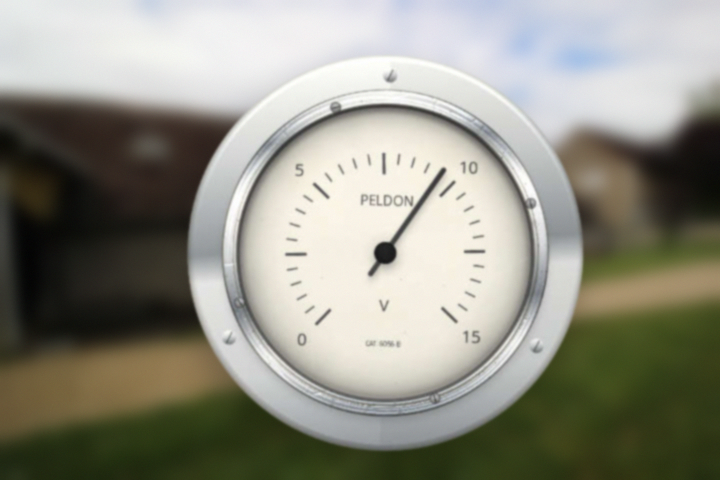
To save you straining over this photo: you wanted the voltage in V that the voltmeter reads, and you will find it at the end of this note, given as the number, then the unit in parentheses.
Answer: 9.5 (V)
